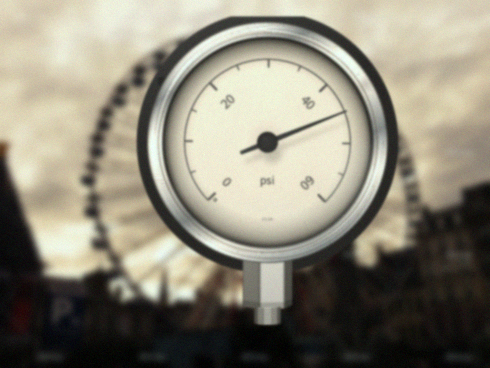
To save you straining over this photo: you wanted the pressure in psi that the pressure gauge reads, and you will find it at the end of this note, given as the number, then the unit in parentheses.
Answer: 45 (psi)
